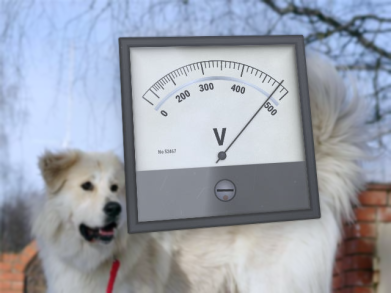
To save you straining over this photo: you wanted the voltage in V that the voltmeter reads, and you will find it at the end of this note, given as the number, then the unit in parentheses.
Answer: 480 (V)
